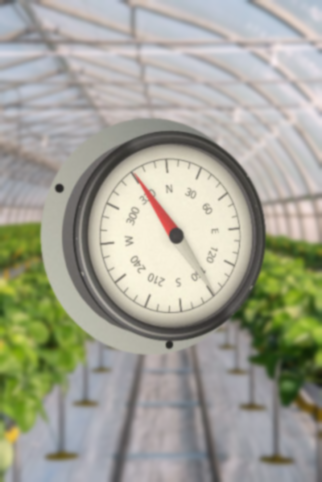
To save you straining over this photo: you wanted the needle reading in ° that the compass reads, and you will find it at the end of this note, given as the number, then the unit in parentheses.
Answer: 330 (°)
